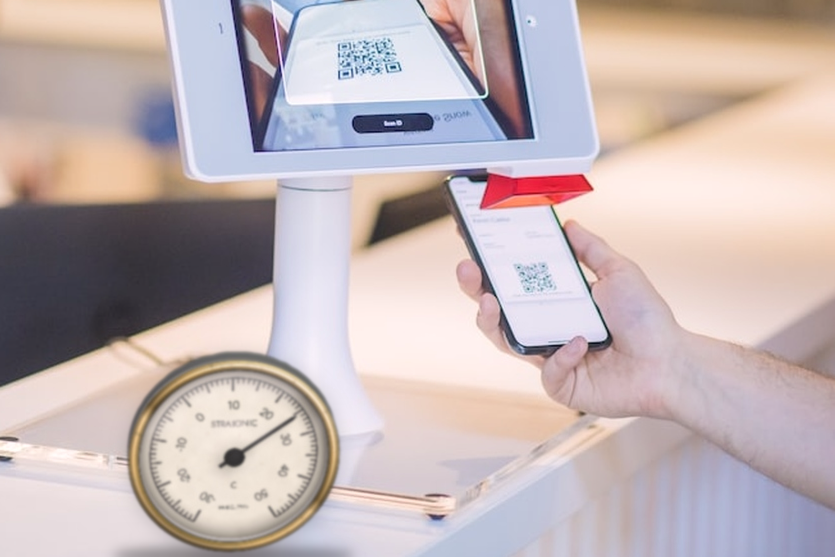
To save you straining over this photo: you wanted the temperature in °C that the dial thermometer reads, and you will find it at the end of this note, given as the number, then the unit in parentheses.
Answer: 25 (°C)
